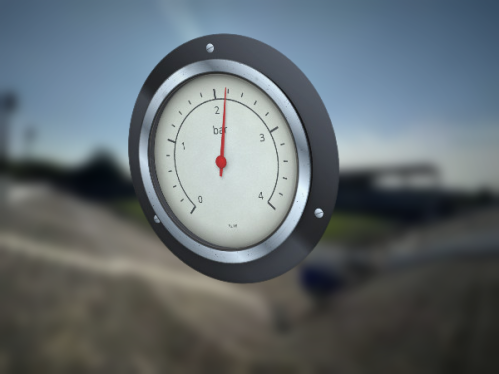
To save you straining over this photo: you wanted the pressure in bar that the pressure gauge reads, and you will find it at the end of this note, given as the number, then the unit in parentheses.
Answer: 2.2 (bar)
